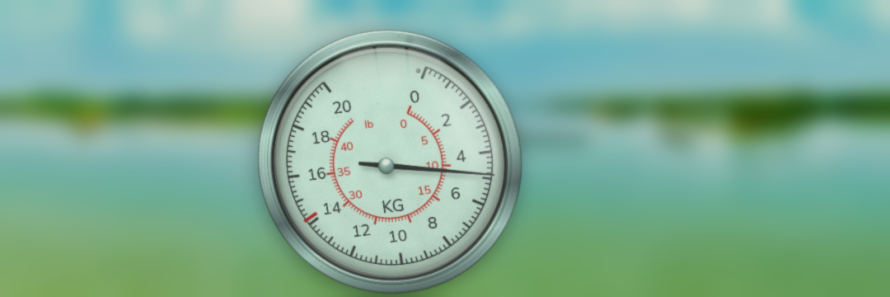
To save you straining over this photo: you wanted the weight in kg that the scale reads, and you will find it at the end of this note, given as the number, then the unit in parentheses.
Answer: 4.8 (kg)
